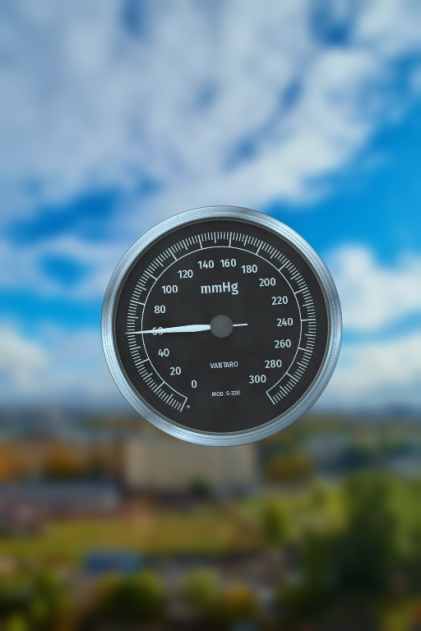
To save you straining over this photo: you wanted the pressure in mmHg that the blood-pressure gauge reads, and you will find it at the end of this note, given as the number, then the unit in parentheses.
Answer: 60 (mmHg)
